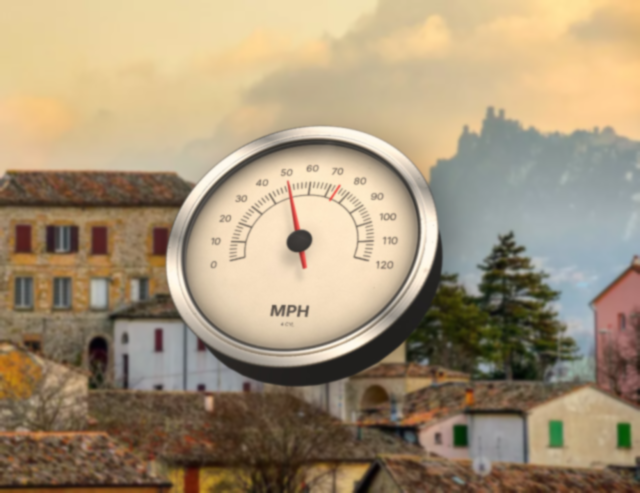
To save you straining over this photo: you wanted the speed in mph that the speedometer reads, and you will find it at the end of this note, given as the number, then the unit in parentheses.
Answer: 50 (mph)
